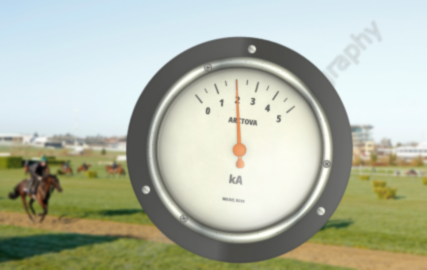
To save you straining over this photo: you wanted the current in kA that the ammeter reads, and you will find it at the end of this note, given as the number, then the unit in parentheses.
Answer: 2 (kA)
